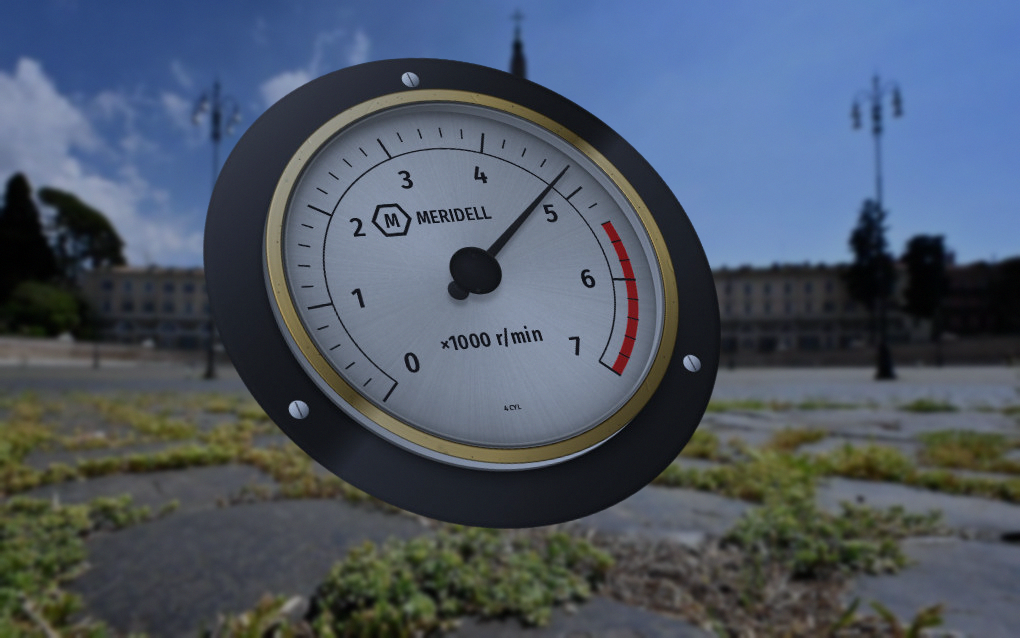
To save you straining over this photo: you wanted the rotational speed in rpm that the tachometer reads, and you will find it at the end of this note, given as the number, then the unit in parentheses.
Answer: 4800 (rpm)
